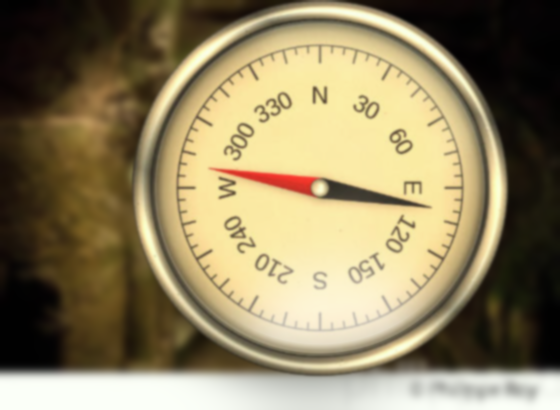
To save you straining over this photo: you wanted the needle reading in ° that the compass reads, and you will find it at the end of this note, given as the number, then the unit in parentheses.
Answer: 280 (°)
